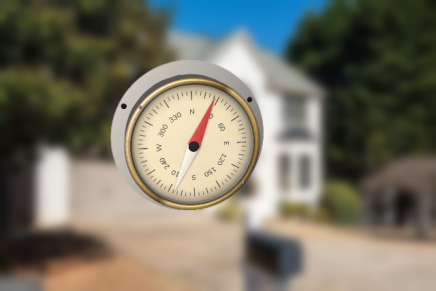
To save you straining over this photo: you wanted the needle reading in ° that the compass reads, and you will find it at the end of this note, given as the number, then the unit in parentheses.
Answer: 25 (°)
